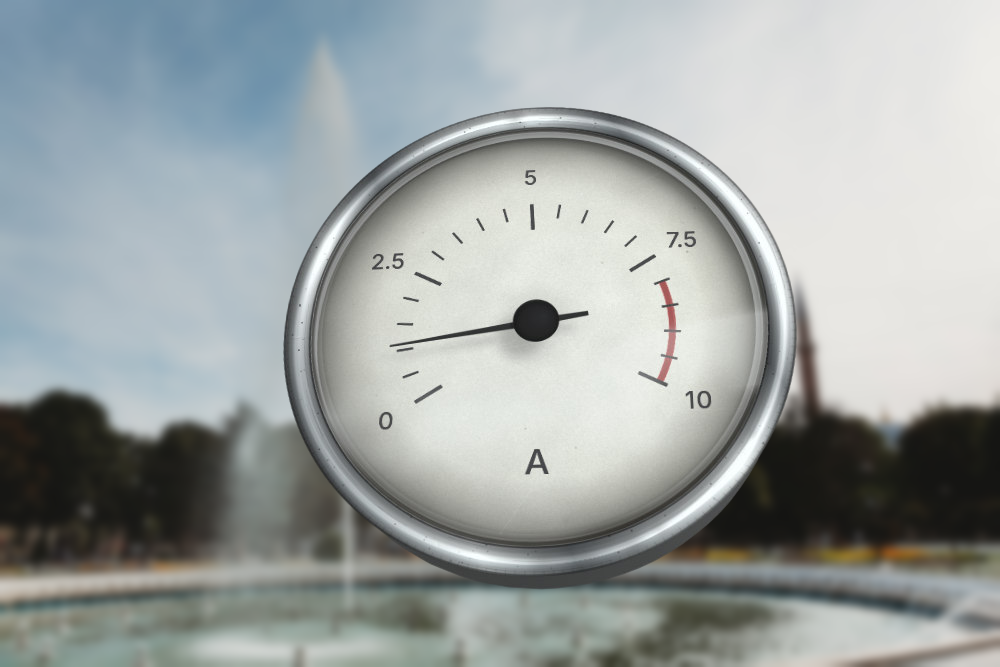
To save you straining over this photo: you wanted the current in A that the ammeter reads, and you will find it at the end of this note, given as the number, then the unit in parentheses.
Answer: 1 (A)
